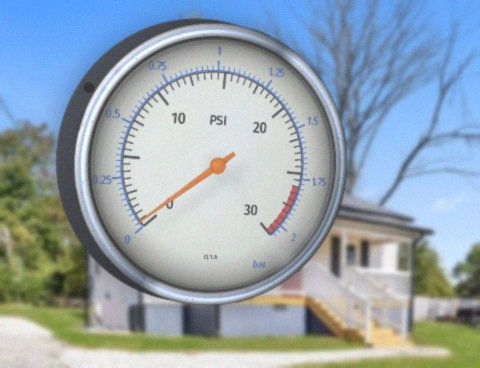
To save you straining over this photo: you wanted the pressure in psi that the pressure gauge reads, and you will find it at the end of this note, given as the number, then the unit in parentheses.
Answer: 0.5 (psi)
